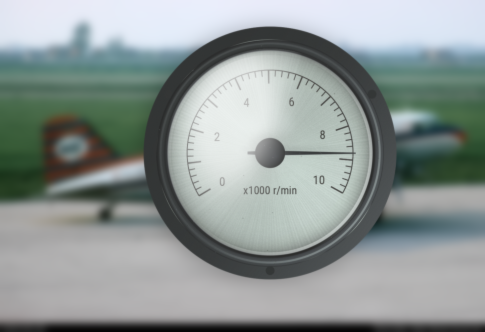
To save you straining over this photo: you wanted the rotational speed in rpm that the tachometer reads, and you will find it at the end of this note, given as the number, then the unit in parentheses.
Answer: 8800 (rpm)
